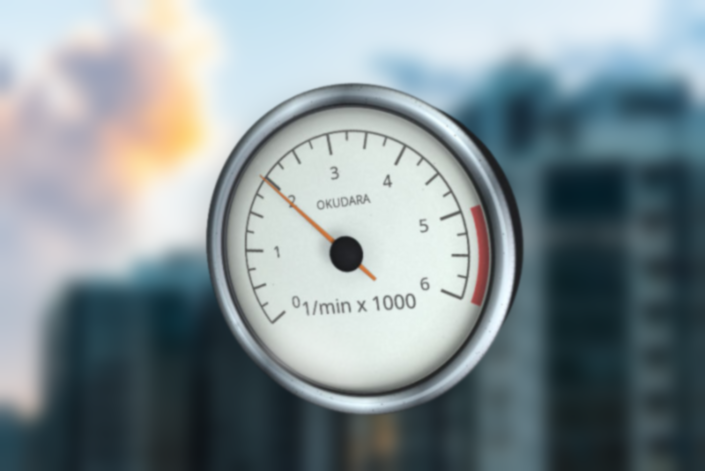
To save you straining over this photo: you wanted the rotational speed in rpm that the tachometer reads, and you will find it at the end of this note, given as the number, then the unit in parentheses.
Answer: 2000 (rpm)
